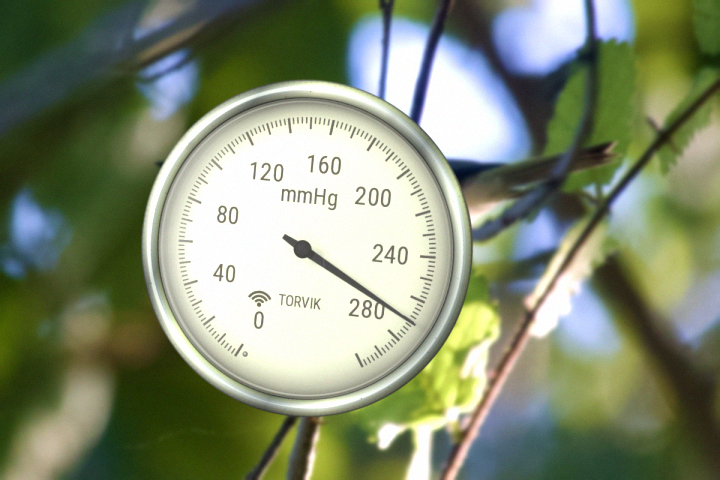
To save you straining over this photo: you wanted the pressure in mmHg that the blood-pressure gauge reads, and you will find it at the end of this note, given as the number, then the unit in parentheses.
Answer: 270 (mmHg)
